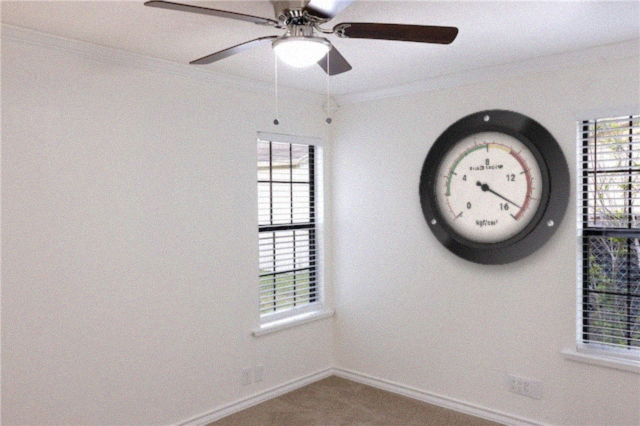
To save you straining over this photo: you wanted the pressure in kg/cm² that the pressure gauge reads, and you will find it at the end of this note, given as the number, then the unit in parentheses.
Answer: 15 (kg/cm²)
